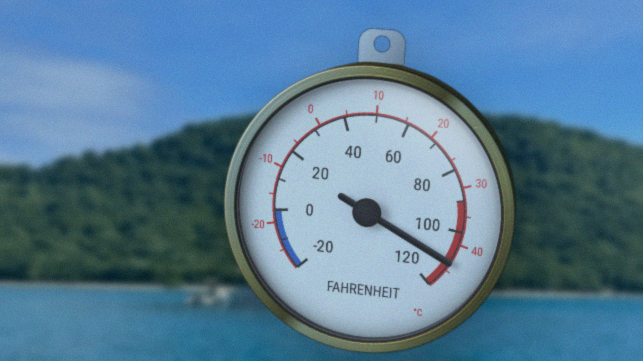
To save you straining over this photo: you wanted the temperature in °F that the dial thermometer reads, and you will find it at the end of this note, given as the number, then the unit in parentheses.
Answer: 110 (°F)
